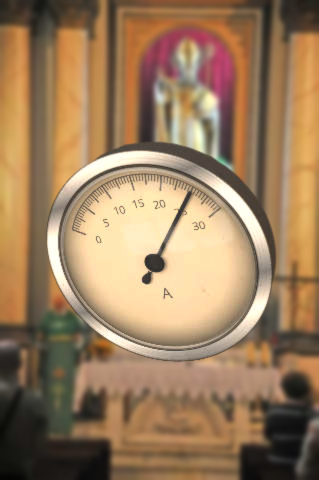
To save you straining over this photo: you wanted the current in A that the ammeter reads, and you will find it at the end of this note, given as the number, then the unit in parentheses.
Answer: 25 (A)
